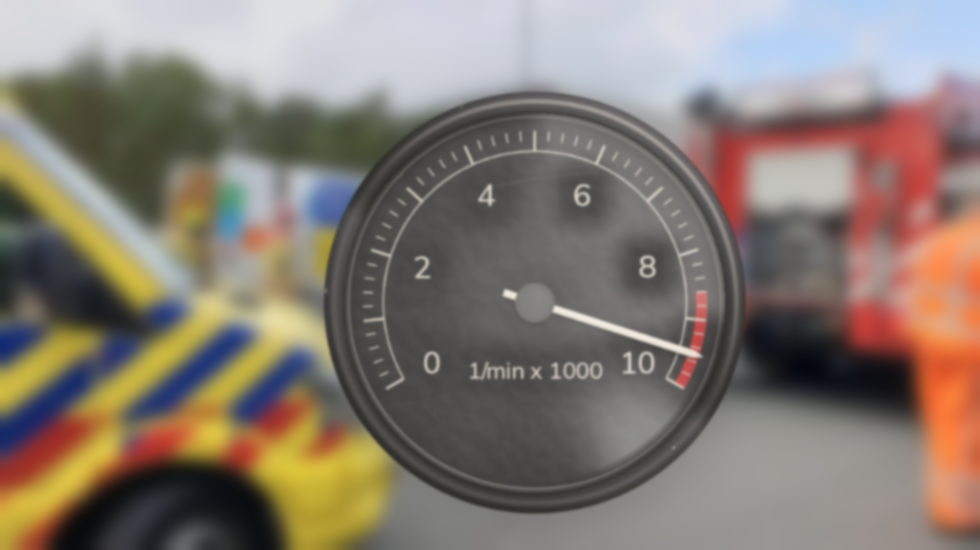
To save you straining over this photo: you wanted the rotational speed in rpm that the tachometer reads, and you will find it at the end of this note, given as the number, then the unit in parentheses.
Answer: 9500 (rpm)
